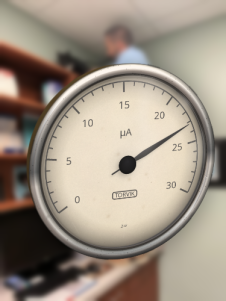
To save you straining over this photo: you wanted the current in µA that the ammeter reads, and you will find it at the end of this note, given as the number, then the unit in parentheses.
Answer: 23 (µA)
